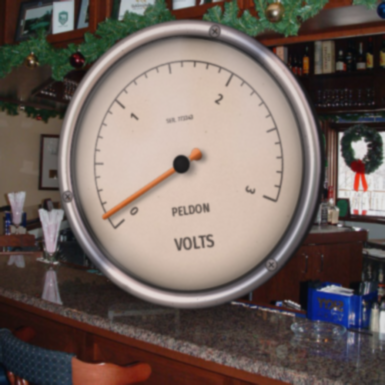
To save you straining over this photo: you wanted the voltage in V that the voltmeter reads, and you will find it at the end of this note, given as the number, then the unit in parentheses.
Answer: 0.1 (V)
